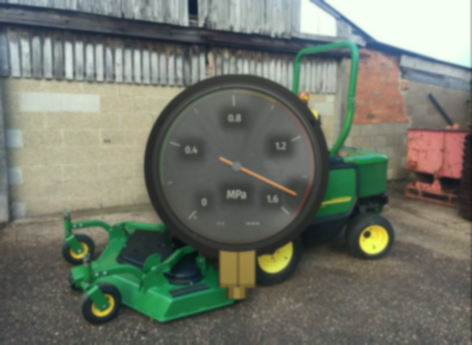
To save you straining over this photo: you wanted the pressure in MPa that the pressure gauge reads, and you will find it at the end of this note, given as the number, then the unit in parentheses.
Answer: 1.5 (MPa)
